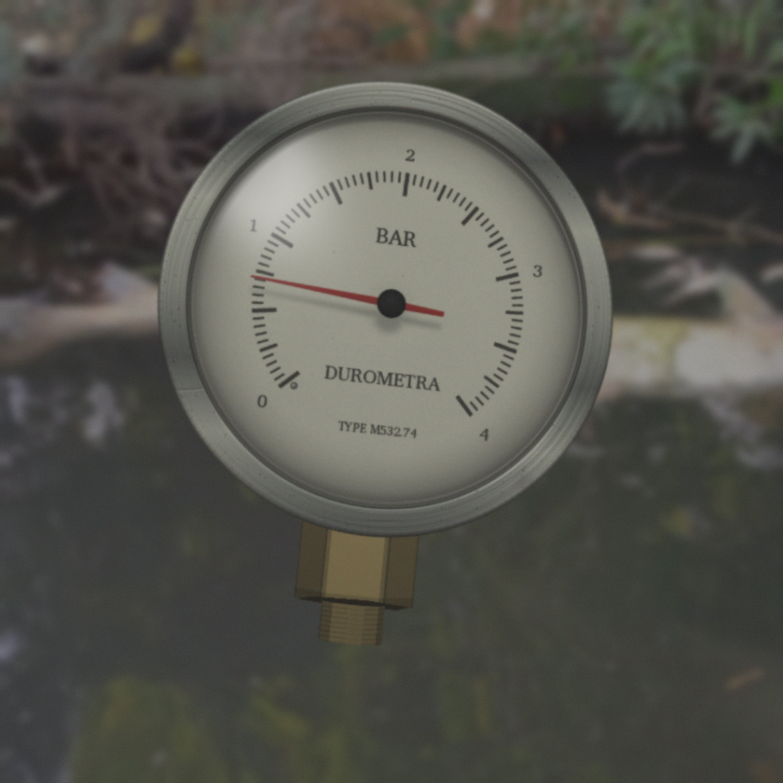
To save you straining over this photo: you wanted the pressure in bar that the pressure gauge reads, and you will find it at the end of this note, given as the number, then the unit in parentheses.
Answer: 0.7 (bar)
